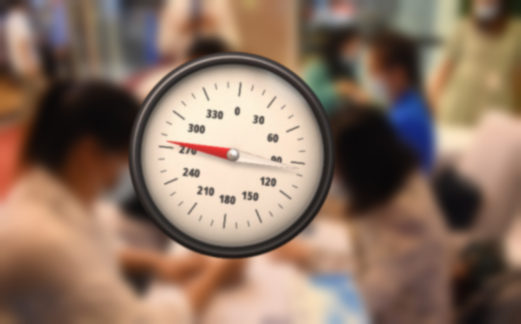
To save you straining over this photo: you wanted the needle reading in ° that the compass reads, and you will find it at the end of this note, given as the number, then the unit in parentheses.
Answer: 275 (°)
